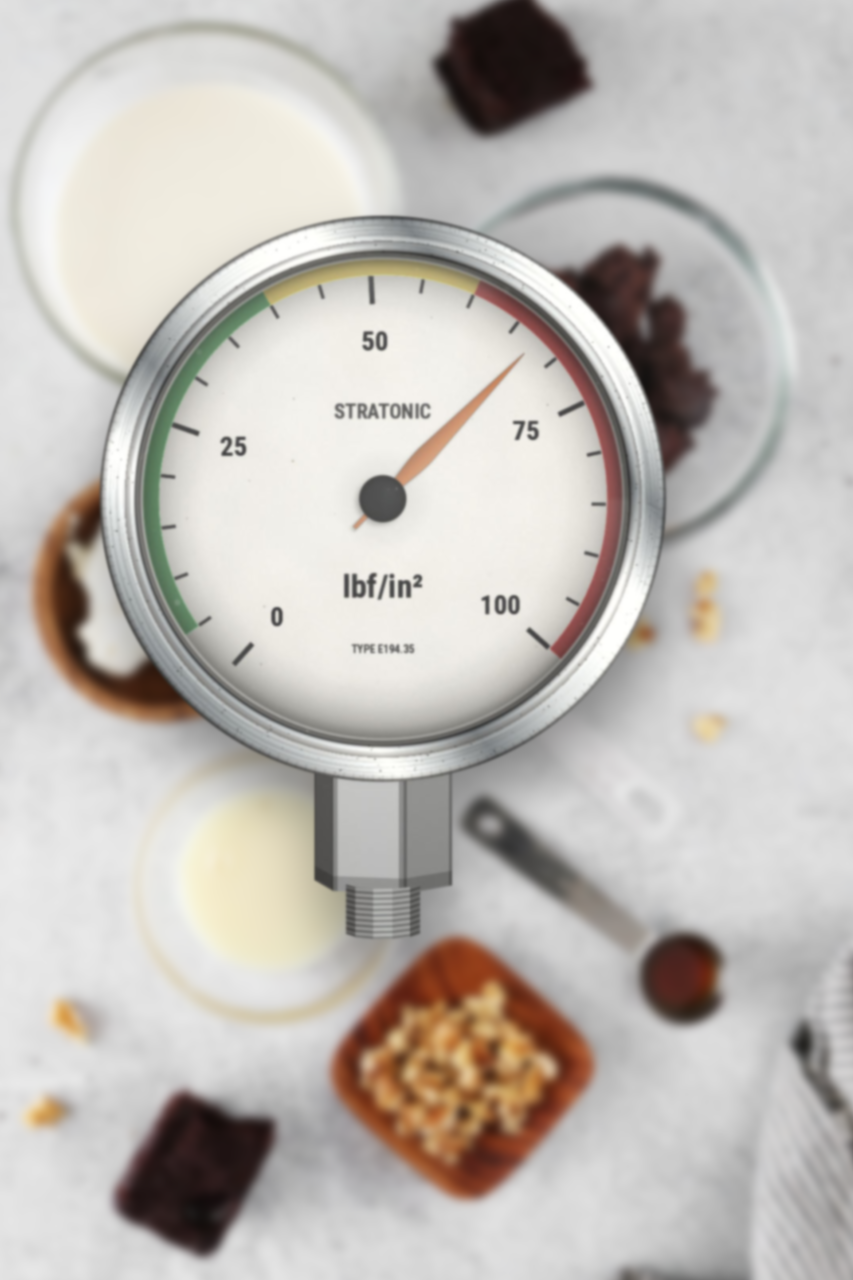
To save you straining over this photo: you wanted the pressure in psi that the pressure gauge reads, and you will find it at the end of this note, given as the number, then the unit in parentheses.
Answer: 67.5 (psi)
